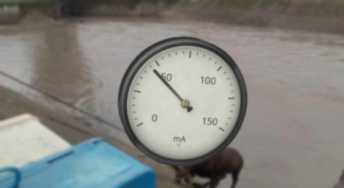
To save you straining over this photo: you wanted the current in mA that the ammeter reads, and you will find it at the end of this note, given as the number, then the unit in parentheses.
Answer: 45 (mA)
